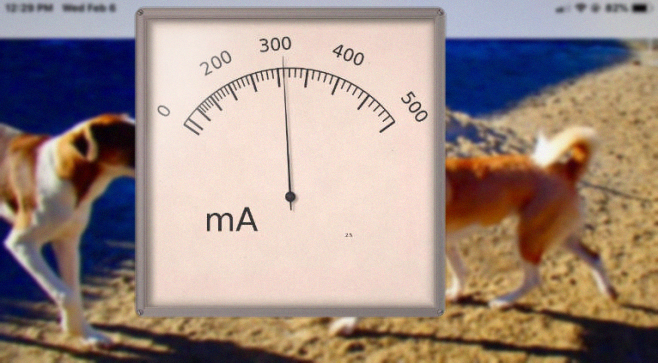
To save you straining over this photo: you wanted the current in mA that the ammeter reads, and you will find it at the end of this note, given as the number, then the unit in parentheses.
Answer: 310 (mA)
